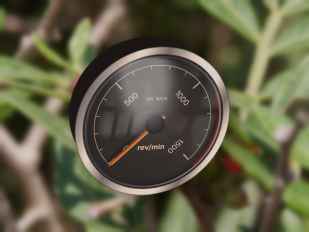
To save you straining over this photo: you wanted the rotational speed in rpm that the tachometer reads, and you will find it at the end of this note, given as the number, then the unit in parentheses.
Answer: 0 (rpm)
